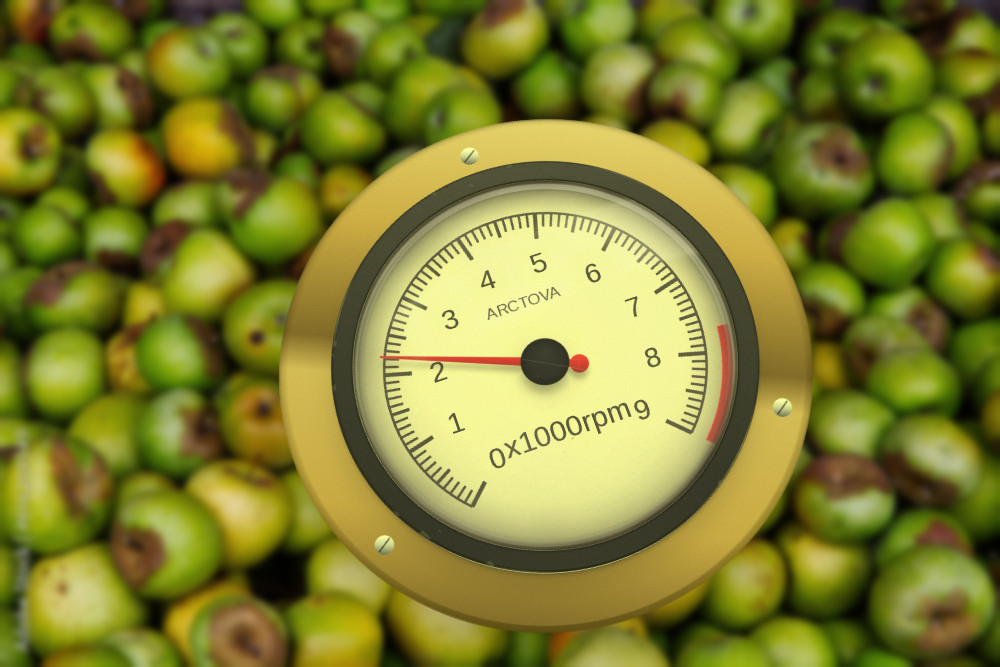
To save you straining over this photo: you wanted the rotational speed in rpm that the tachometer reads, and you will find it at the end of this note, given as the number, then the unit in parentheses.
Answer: 2200 (rpm)
